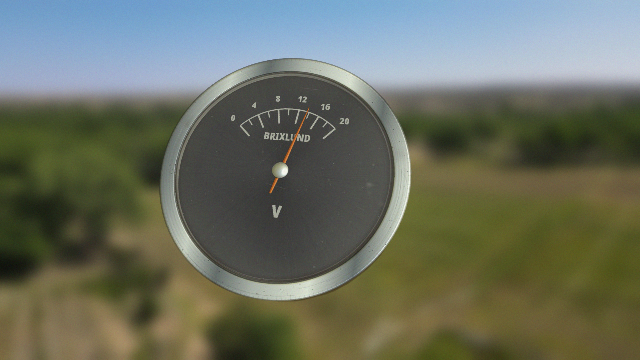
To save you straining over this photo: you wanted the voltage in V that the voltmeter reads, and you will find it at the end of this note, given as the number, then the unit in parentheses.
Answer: 14 (V)
